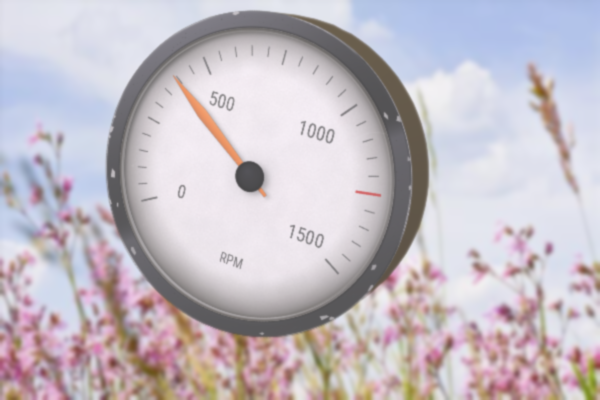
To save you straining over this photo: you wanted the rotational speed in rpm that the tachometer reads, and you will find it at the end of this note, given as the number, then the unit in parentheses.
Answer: 400 (rpm)
